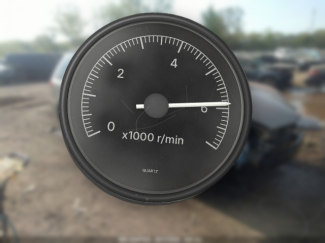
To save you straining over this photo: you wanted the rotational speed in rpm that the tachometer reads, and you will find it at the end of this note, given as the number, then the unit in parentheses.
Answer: 5900 (rpm)
